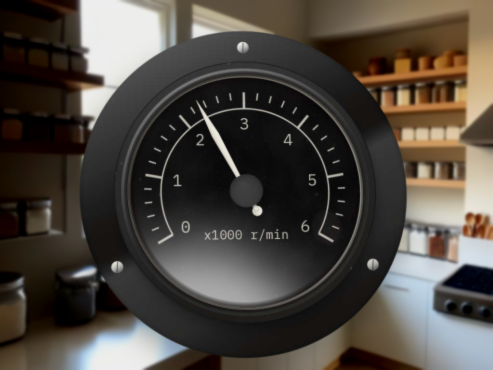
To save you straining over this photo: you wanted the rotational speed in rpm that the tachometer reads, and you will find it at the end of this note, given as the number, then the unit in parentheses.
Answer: 2300 (rpm)
